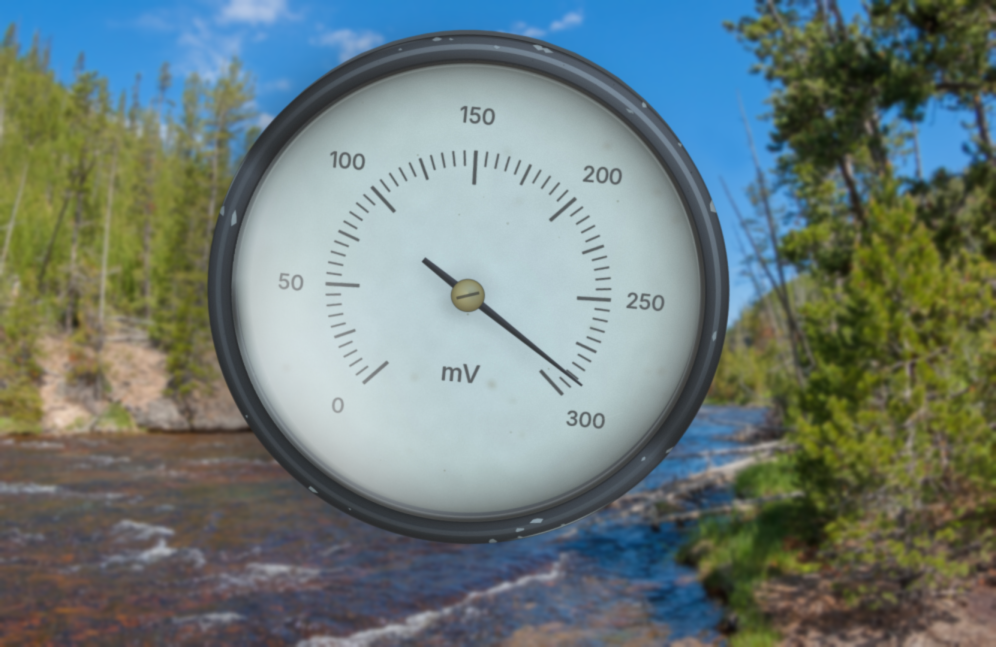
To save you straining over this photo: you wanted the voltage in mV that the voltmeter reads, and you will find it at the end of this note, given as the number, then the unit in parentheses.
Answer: 290 (mV)
